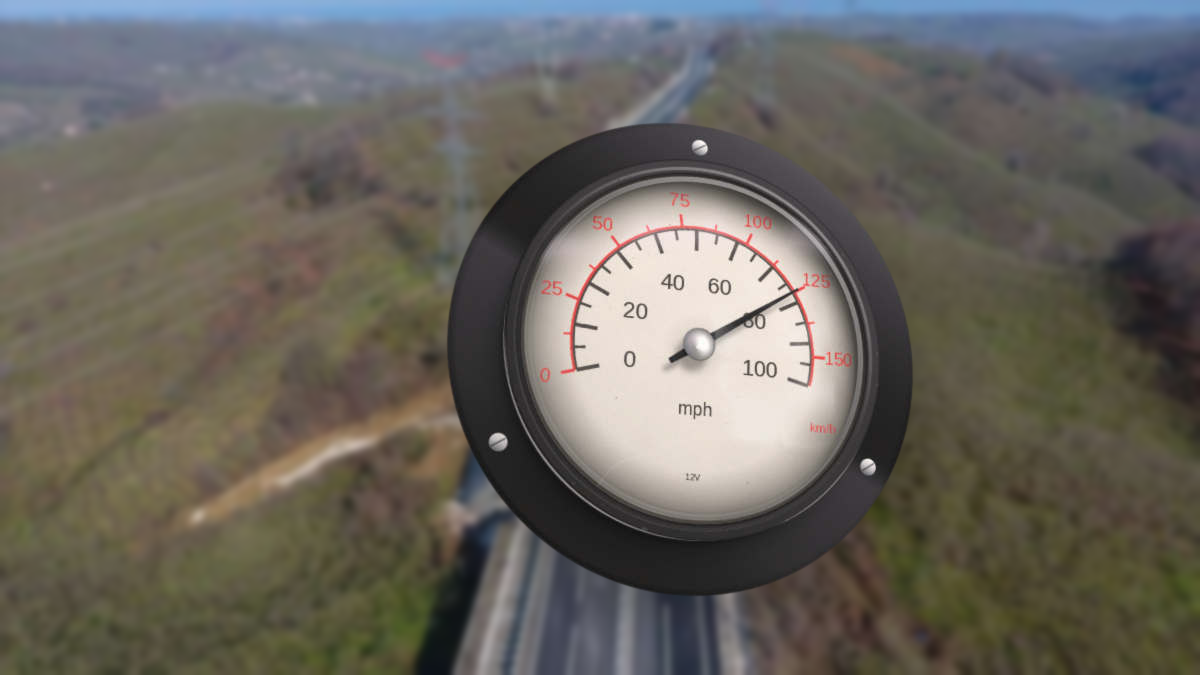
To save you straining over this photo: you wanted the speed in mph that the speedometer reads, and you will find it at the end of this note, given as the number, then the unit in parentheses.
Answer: 77.5 (mph)
